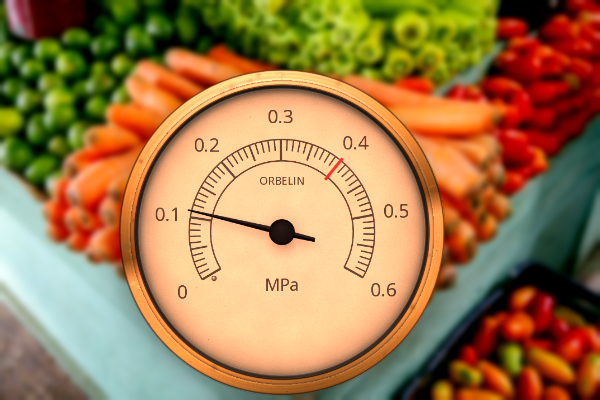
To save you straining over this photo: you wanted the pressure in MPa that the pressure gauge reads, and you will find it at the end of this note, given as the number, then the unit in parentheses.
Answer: 0.11 (MPa)
